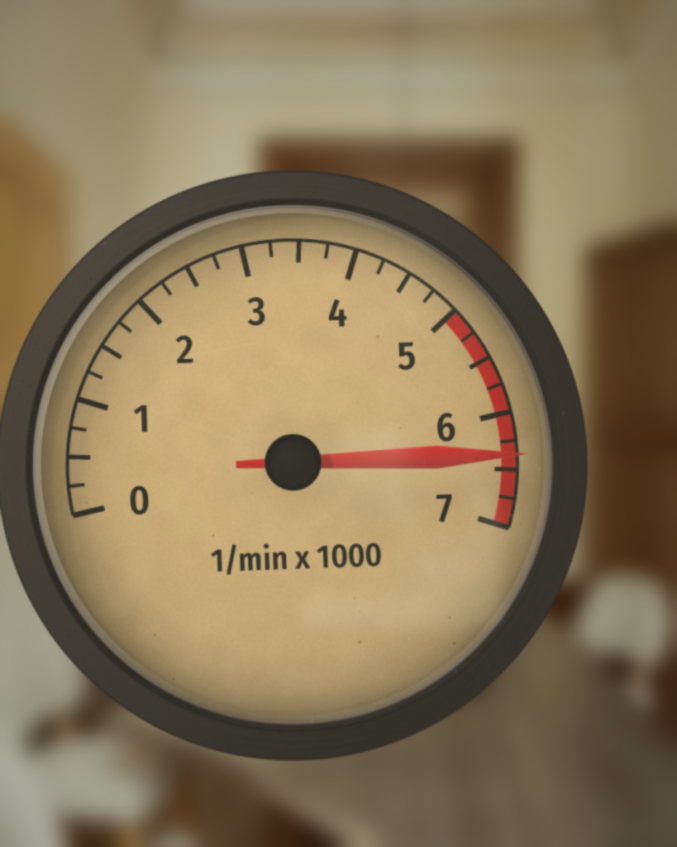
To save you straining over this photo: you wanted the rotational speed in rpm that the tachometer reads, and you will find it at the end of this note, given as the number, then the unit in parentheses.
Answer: 6375 (rpm)
